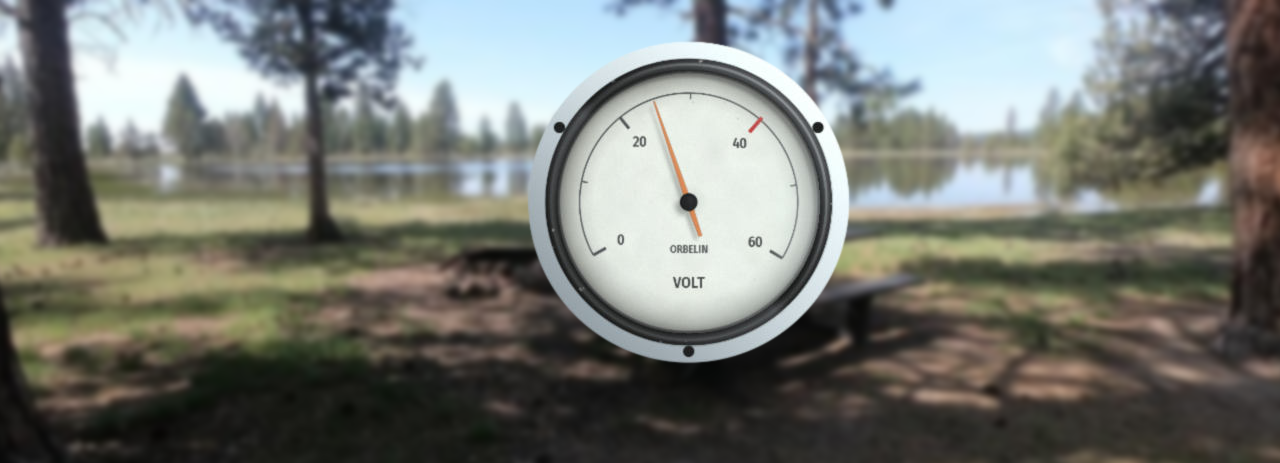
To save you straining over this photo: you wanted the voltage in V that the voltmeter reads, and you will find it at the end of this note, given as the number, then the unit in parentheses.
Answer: 25 (V)
